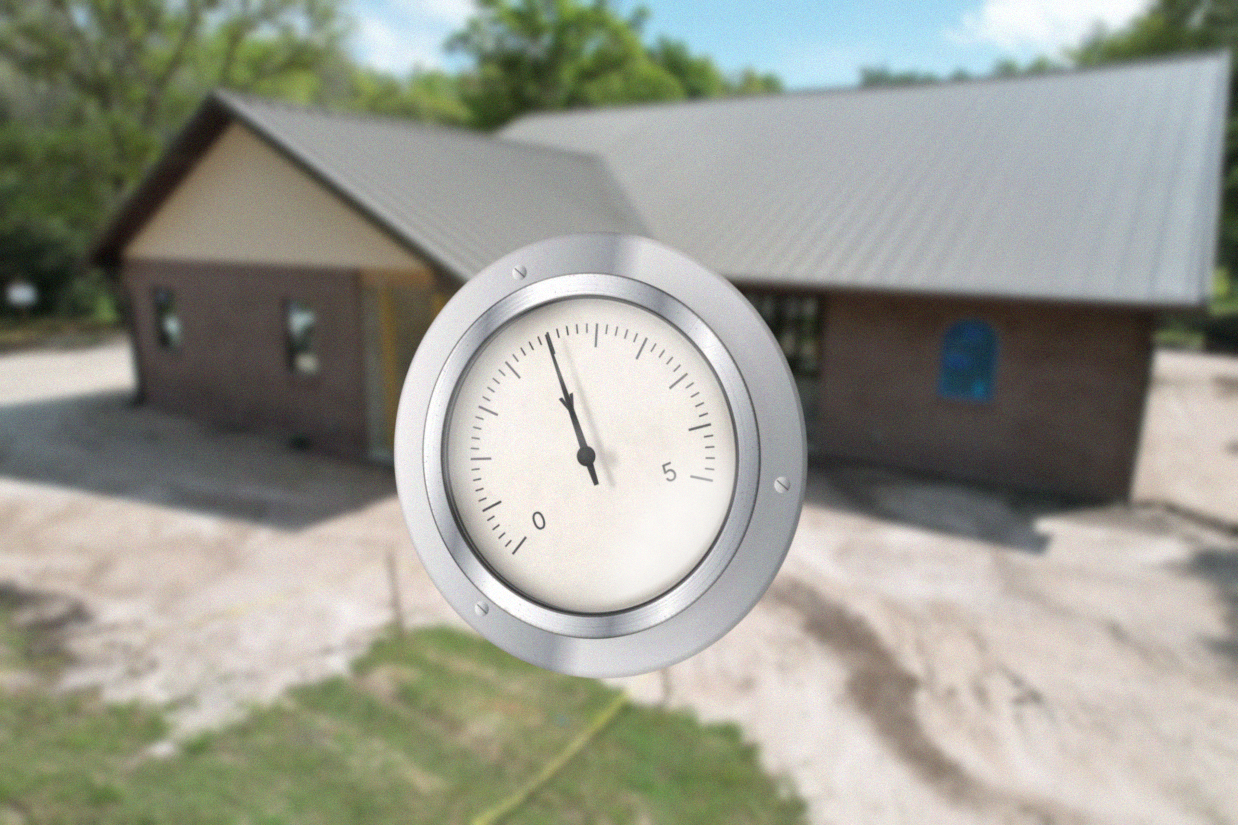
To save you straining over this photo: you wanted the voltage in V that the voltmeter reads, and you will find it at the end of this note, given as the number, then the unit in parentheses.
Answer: 2.5 (V)
